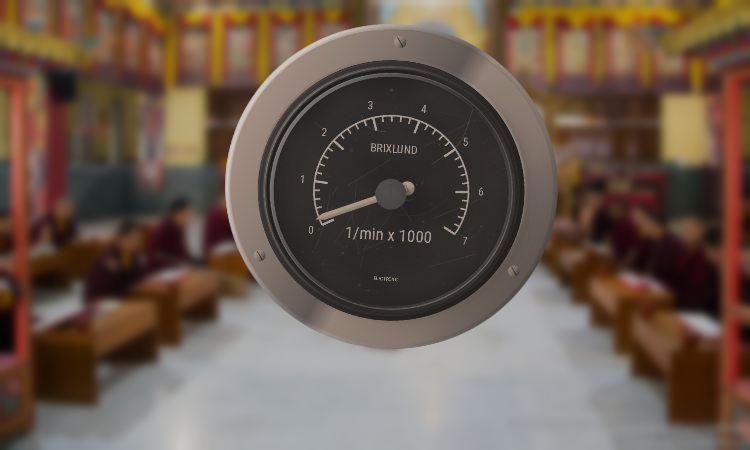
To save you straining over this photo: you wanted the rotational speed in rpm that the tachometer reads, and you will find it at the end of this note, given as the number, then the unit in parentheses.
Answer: 200 (rpm)
